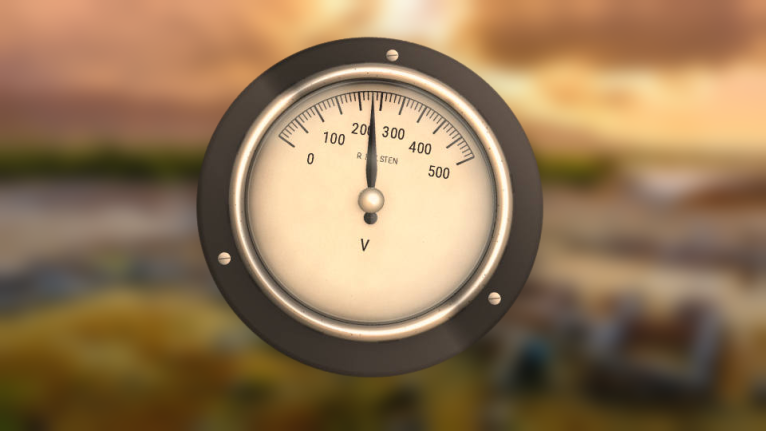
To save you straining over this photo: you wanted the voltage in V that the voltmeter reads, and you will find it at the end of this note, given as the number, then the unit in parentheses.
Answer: 230 (V)
